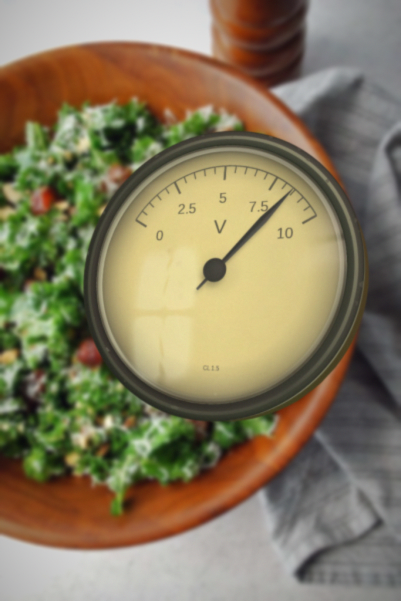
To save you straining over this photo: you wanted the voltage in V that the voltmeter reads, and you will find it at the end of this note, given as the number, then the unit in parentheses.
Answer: 8.5 (V)
